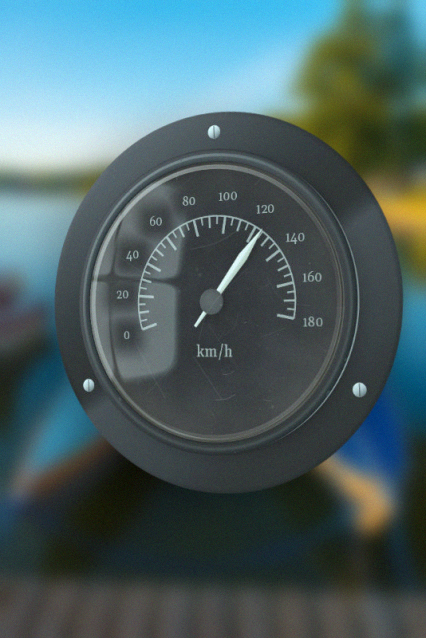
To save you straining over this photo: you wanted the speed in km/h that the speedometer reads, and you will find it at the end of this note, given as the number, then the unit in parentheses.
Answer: 125 (km/h)
